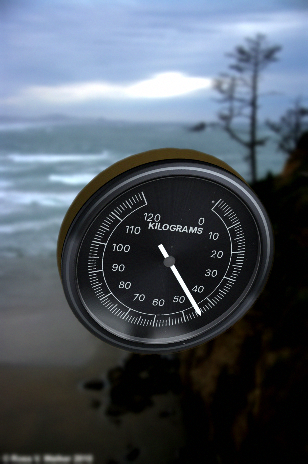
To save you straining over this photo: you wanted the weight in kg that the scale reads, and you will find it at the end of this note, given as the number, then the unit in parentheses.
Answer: 45 (kg)
